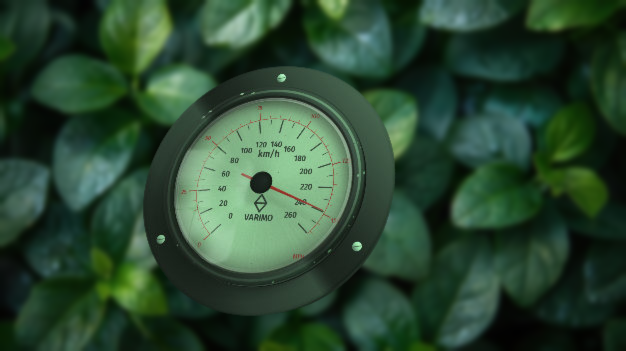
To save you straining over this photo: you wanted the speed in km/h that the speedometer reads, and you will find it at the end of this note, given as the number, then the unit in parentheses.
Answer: 240 (km/h)
